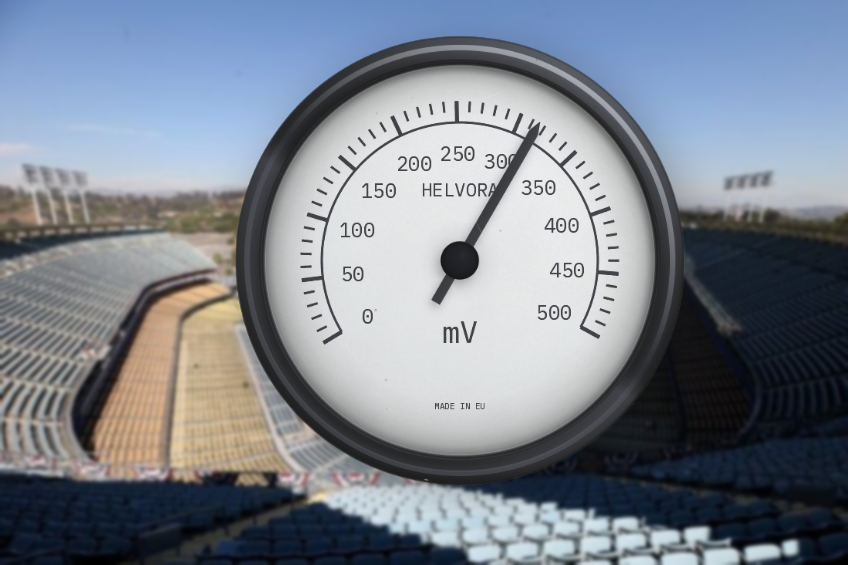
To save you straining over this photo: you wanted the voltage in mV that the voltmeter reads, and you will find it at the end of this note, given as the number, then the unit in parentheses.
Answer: 315 (mV)
